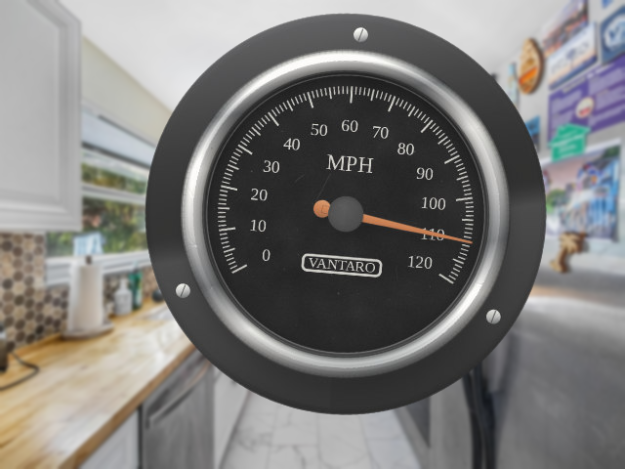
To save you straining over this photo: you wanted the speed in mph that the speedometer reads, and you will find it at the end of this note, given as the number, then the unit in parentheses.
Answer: 110 (mph)
